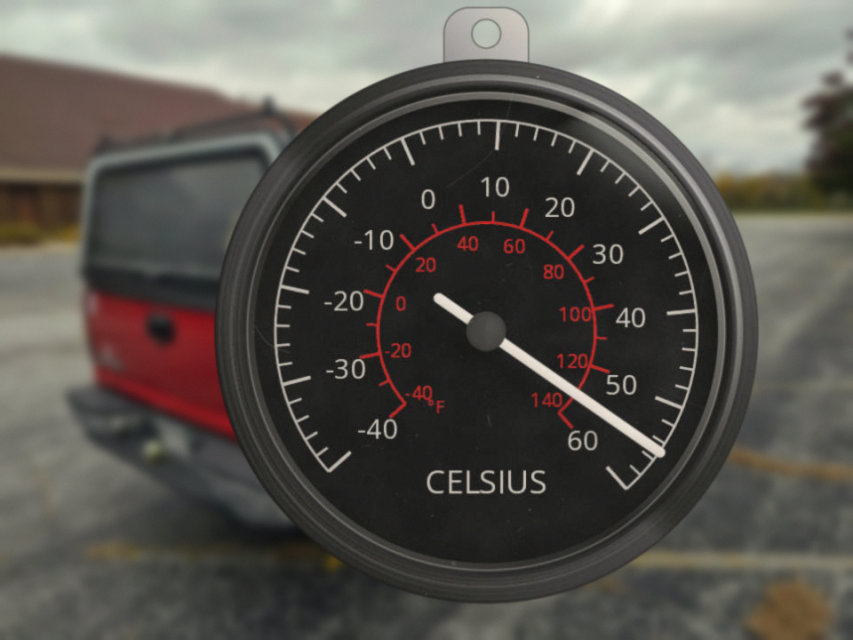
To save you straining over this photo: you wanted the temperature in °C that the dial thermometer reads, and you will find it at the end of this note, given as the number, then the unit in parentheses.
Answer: 55 (°C)
